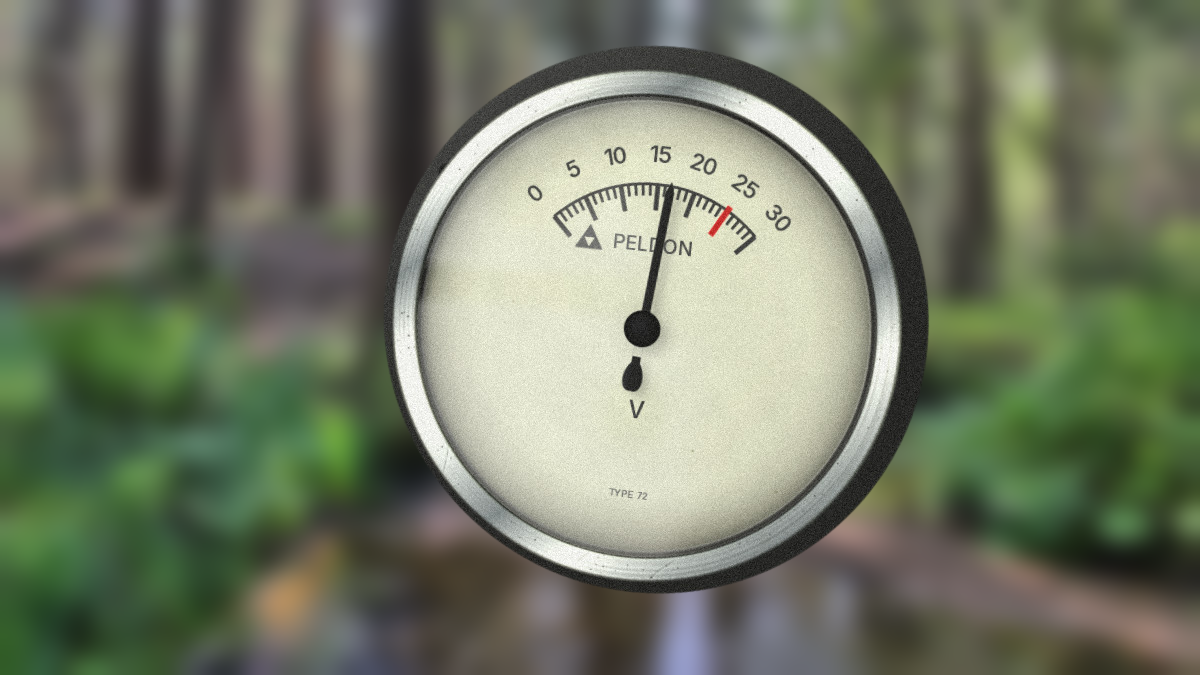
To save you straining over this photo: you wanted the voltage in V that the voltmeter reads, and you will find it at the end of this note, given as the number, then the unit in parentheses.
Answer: 17 (V)
